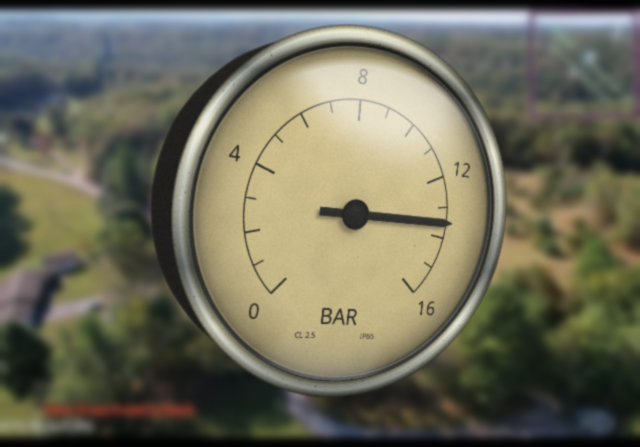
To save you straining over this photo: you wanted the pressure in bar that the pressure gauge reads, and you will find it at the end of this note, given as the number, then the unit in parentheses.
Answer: 13.5 (bar)
